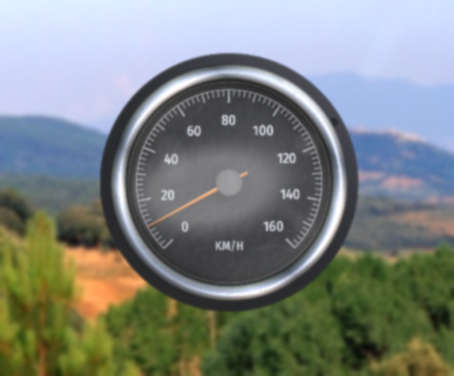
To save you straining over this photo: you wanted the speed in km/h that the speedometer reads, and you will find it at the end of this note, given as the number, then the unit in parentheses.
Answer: 10 (km/h)
